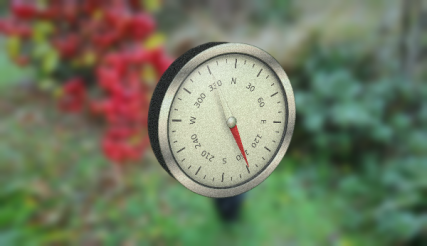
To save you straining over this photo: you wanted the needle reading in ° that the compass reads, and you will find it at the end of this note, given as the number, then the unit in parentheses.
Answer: 150 (°)
